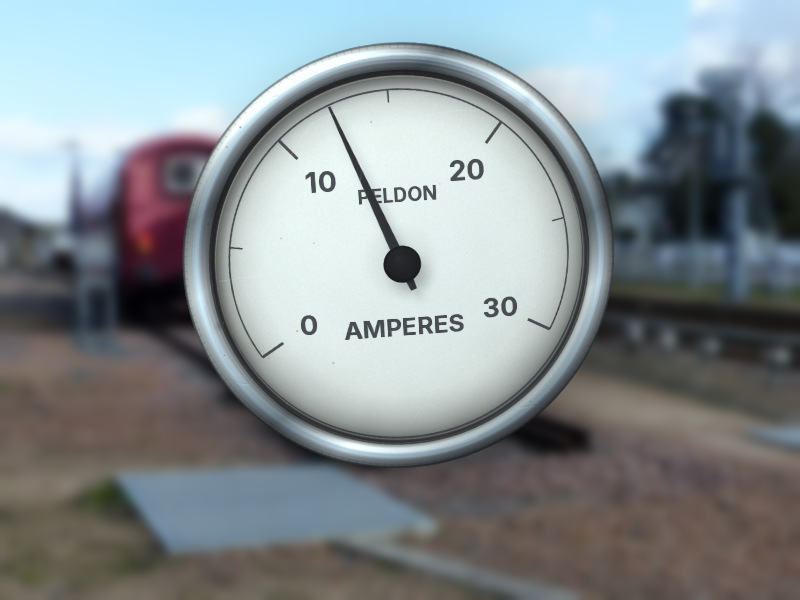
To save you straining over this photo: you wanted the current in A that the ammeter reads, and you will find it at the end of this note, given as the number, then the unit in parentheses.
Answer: 12.5 (A)
